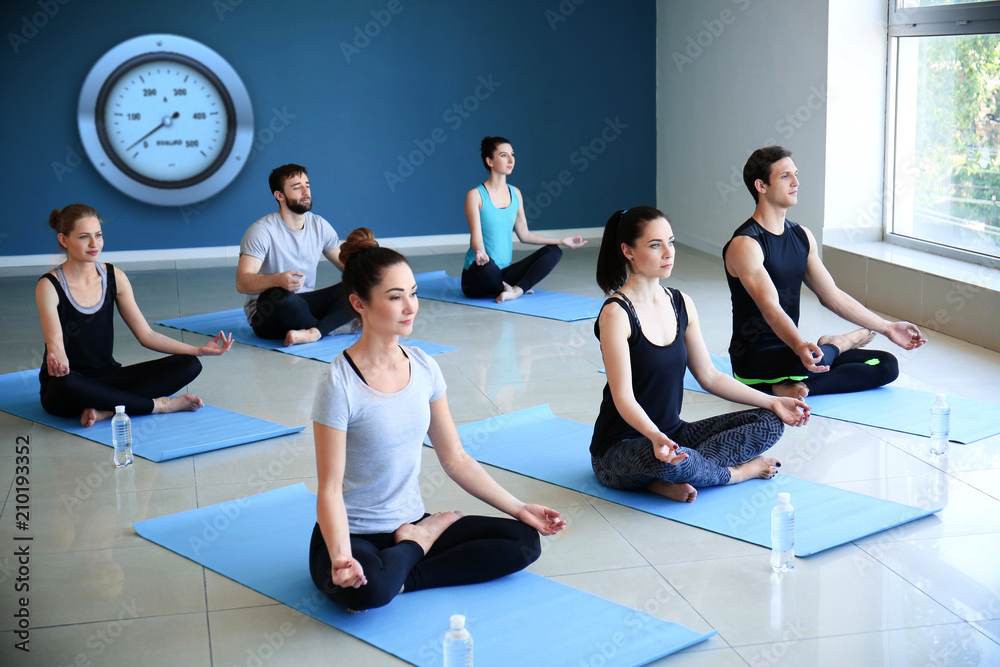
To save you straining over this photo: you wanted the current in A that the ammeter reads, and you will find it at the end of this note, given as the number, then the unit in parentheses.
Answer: 20 (A)
